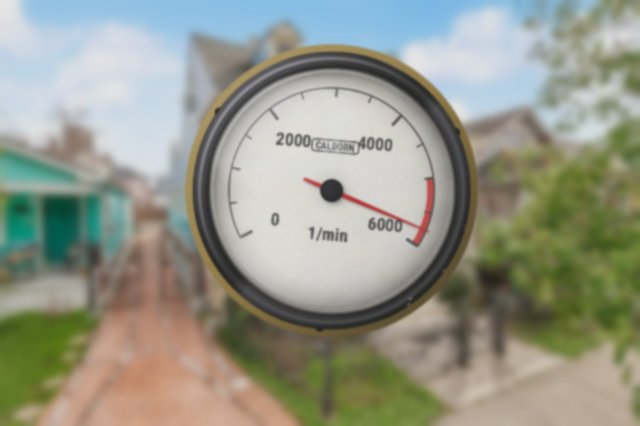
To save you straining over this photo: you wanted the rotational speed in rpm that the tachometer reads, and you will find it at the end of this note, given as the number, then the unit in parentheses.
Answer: 5750 (rpm)
